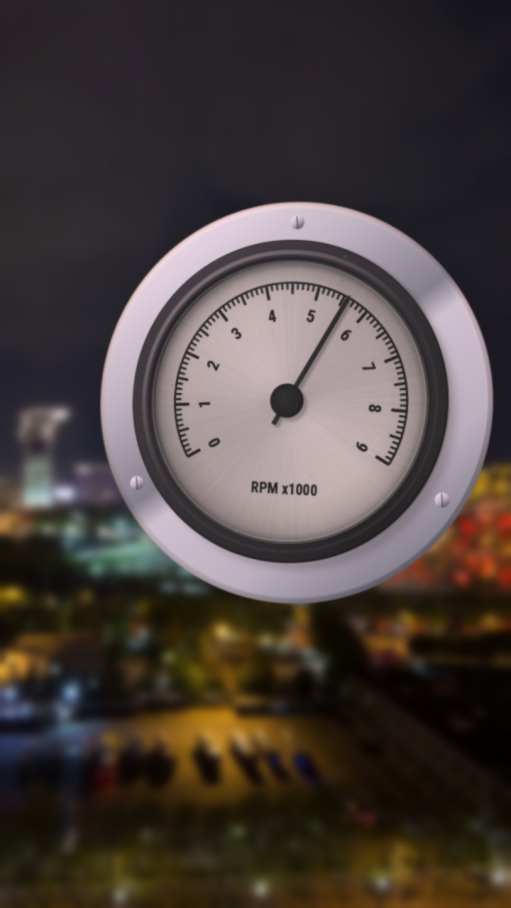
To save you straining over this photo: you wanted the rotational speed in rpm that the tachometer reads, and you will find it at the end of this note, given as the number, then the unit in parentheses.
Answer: 5600 (rpm)
